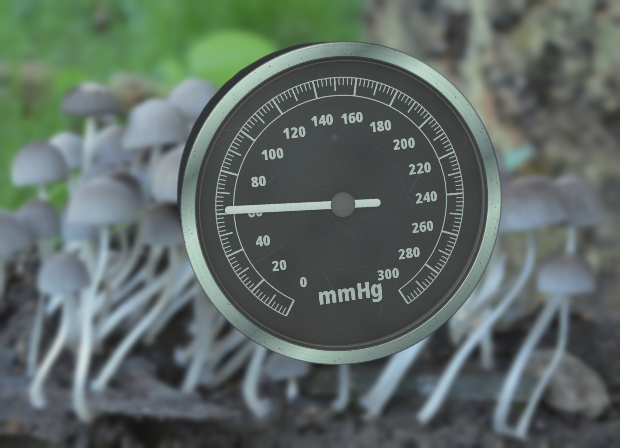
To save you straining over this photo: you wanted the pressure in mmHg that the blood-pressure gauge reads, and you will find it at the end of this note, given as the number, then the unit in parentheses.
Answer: 62 (mmHg)
